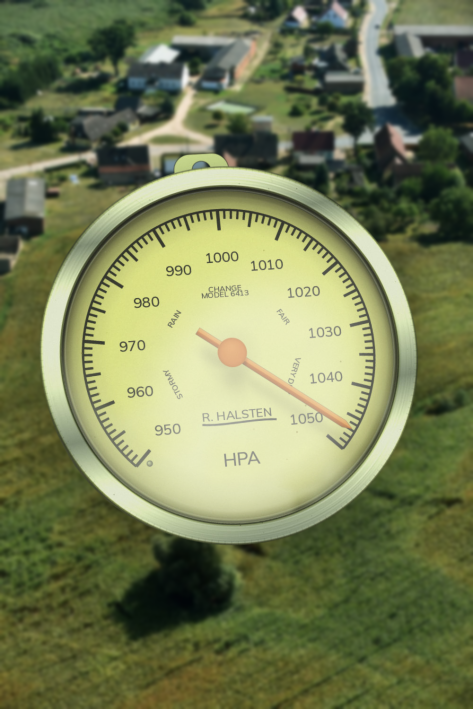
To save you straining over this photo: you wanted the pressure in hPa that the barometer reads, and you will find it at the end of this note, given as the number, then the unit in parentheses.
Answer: 1047 (hPa)
